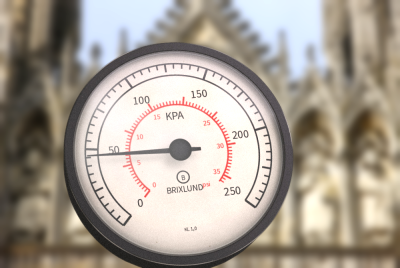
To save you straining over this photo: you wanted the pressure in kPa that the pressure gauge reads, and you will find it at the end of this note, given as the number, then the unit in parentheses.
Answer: 45 (kPa)
